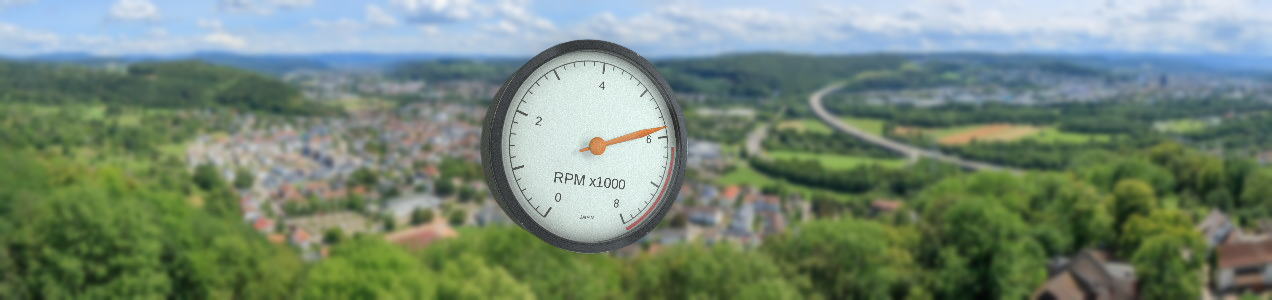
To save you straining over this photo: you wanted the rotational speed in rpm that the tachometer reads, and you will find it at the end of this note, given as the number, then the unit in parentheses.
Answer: 5800 (rpm)
